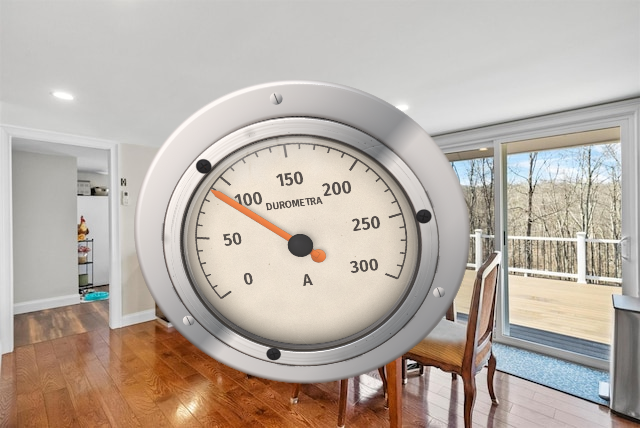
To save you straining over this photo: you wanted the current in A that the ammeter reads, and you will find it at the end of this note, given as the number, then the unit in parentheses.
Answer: 90 (A)
